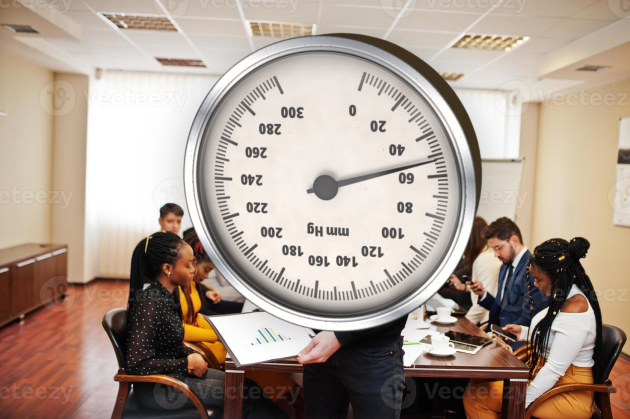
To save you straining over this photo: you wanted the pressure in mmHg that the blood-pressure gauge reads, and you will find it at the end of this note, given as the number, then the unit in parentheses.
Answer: 52 (mmHg)
